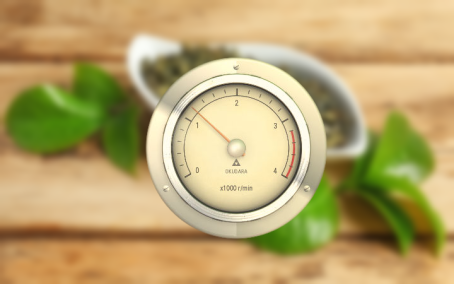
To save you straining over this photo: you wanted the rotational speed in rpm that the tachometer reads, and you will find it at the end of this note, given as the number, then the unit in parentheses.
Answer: 1200 (rpm)
